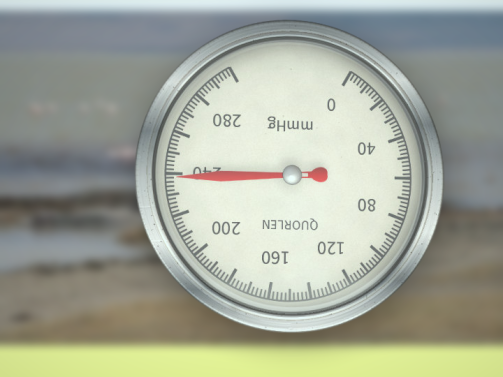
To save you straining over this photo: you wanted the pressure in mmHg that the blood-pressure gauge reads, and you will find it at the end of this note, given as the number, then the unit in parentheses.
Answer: 238 (mmHg)
